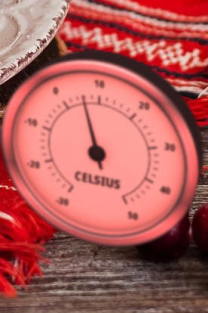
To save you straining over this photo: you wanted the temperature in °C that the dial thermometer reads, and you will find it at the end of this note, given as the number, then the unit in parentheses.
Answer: 6 (°C)
